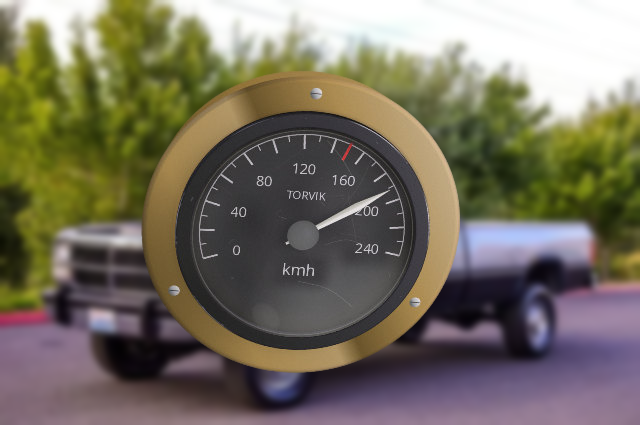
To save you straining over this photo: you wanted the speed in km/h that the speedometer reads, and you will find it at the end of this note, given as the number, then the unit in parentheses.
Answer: 190 (km/h)
